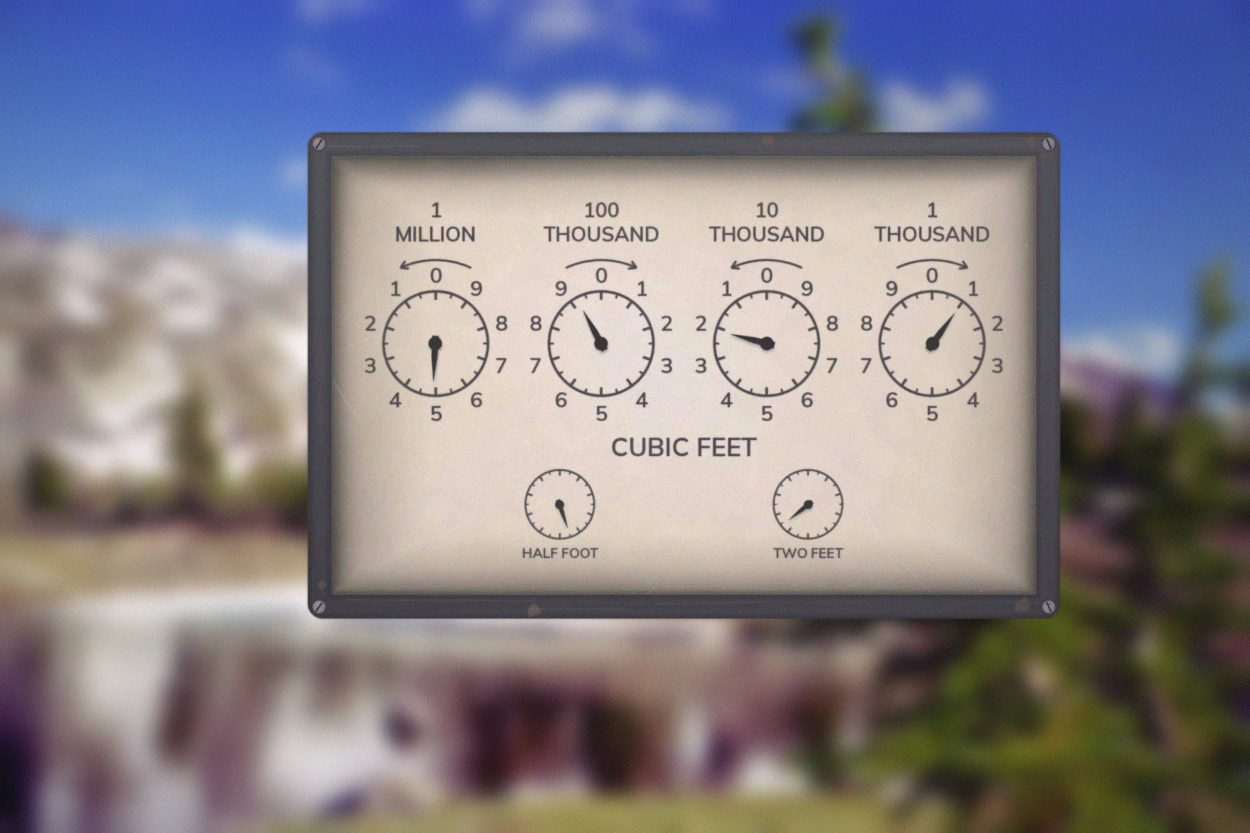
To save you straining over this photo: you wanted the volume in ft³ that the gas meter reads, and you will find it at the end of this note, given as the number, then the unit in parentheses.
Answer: 492100 (ft³)
